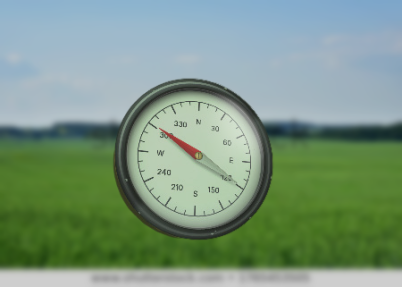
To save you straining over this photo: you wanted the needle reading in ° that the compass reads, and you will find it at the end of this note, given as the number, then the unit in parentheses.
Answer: 300 (°)
